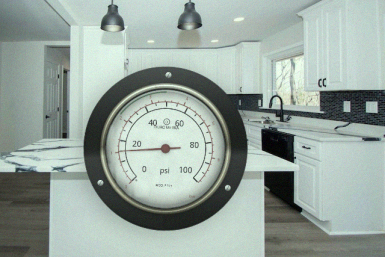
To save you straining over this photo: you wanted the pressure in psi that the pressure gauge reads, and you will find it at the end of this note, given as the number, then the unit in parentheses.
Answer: 15 (psi)
